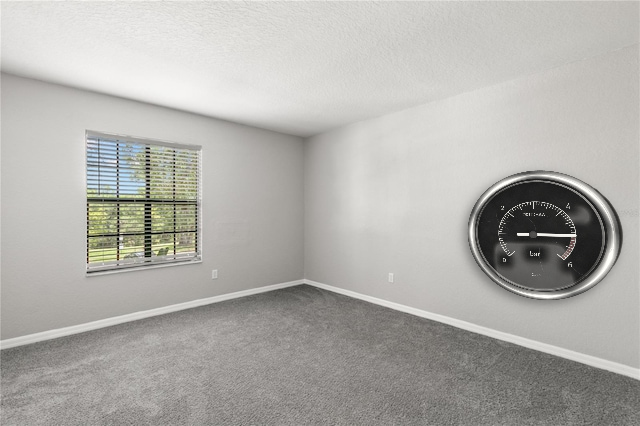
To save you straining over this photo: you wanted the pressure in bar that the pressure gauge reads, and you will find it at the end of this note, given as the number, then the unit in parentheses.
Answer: 5 (bar)
